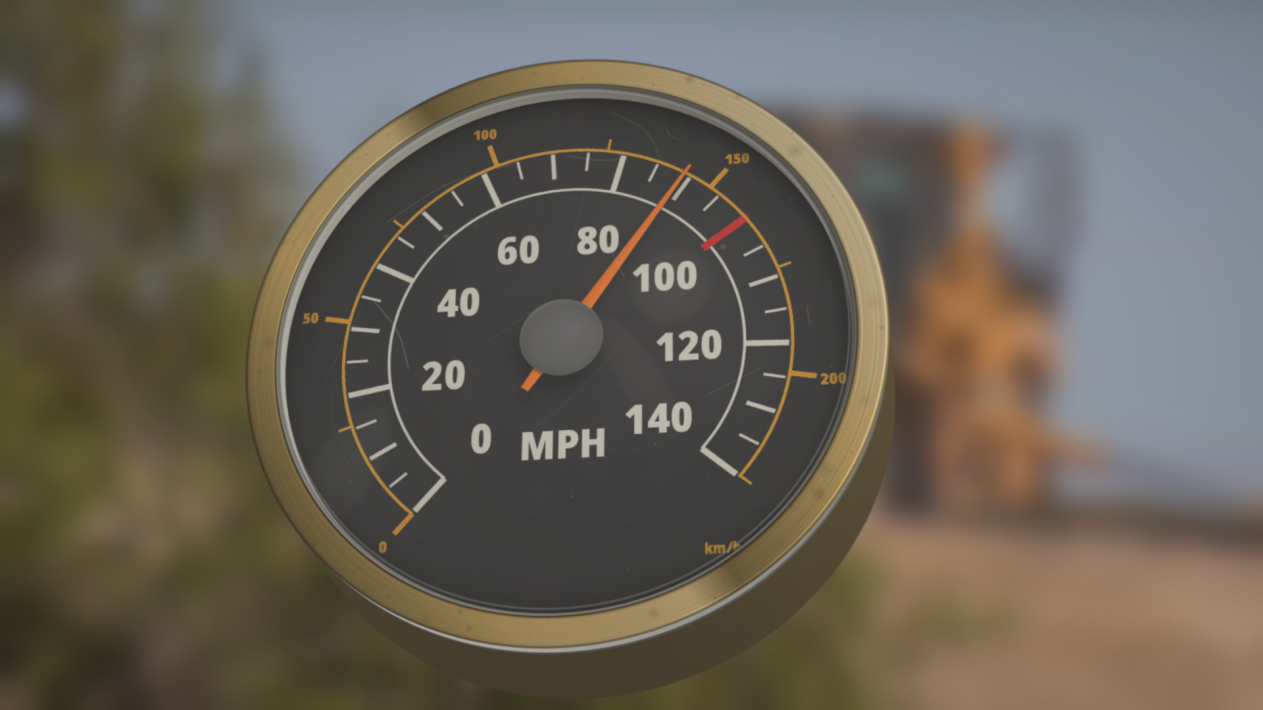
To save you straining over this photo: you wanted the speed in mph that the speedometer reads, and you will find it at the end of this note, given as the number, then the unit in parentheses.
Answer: 90 (mph)
